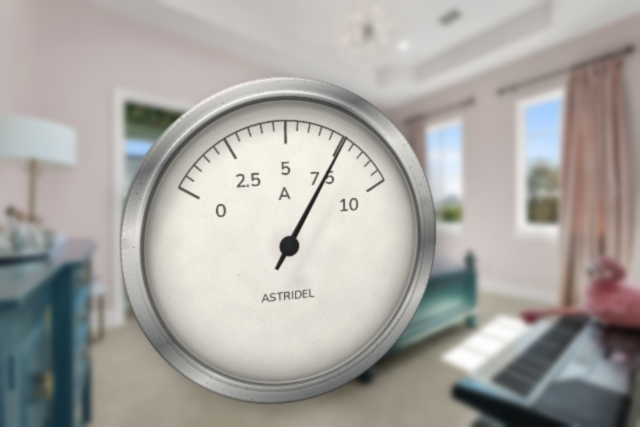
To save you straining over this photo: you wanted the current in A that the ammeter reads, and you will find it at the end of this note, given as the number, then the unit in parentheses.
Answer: 7.5 (A)
